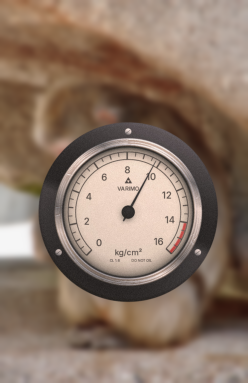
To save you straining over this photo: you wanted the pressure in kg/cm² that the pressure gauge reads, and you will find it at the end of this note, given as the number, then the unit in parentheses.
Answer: 9.75 (kg/cm²)
